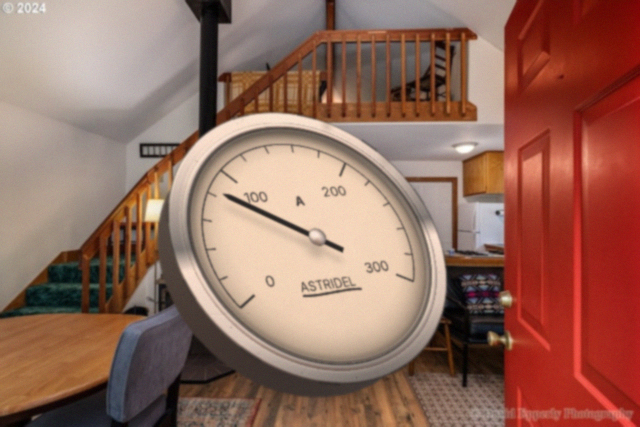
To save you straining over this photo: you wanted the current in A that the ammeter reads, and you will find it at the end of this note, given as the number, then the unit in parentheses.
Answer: 80 (A)
